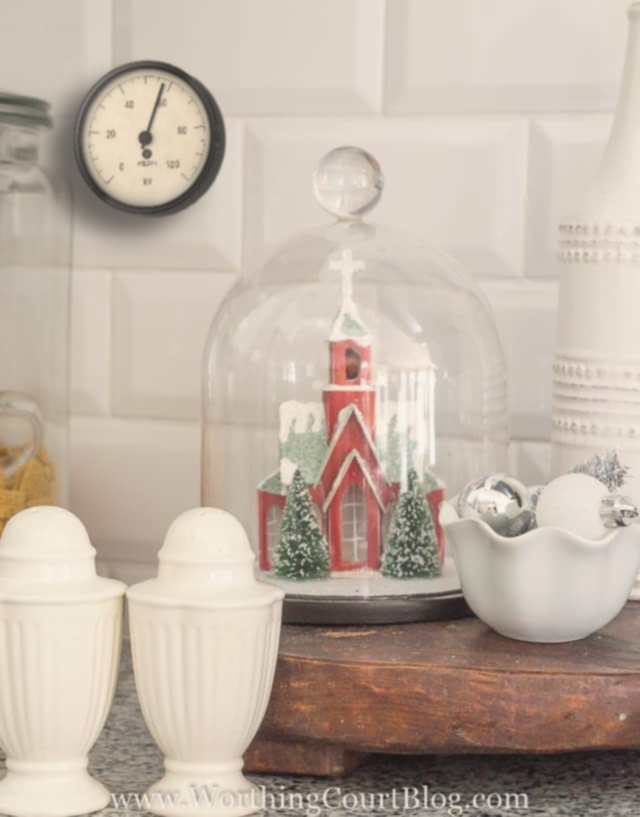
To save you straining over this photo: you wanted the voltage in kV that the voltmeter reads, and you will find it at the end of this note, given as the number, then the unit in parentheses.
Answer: 57.5 (kV)
